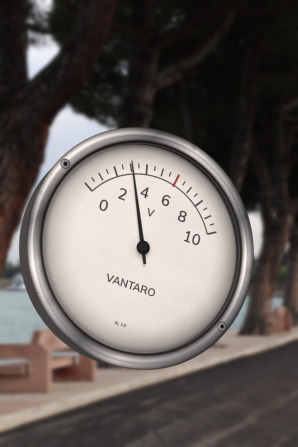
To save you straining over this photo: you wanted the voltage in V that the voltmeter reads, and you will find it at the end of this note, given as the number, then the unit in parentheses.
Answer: 3 (V)
